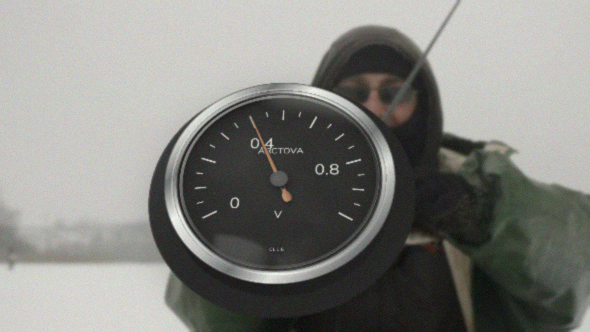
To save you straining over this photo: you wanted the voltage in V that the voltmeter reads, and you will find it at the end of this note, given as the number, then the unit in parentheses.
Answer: 0.4 (V)
